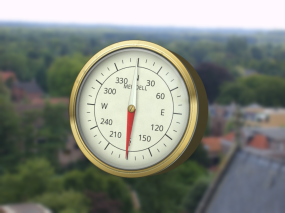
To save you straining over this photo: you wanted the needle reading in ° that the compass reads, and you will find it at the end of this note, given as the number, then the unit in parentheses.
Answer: 180 (°)
